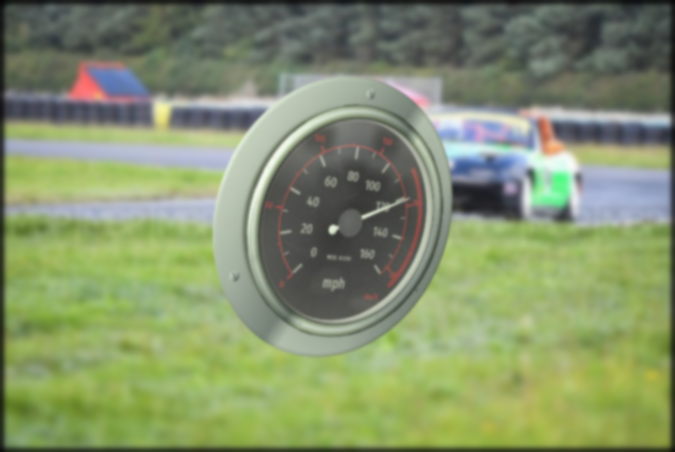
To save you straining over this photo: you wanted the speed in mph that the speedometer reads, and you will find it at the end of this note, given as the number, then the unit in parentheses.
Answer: 120 (mph)
